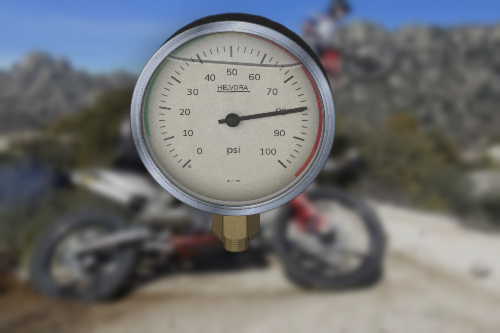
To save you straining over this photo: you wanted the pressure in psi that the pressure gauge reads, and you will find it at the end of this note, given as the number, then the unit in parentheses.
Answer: 80 (psi)
